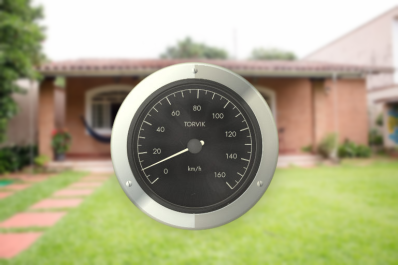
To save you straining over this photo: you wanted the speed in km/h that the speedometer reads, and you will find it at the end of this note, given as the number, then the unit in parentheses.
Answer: 10 (km/h)
